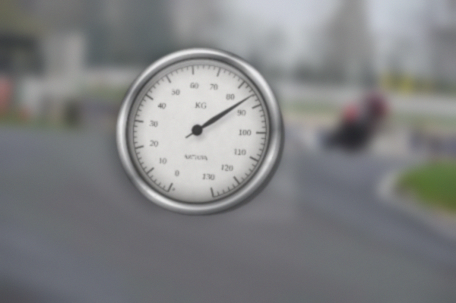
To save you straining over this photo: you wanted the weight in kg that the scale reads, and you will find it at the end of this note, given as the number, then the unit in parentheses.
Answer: 86 (kg)
